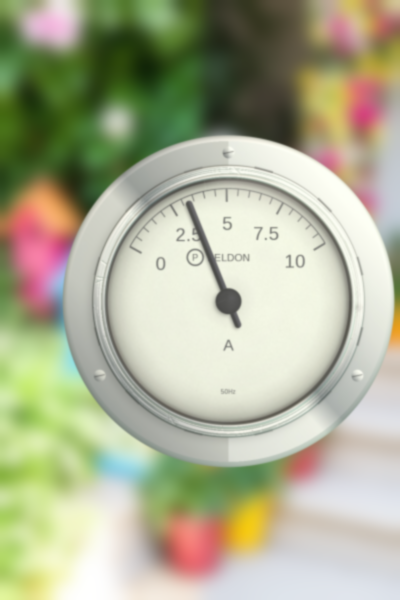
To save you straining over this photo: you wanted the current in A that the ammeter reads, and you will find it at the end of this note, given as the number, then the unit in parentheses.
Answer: 3.25 (A)
